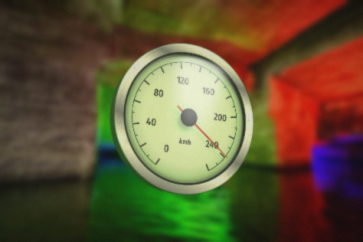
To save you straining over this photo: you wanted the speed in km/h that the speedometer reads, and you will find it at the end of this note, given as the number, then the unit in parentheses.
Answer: 240 (km/h)
